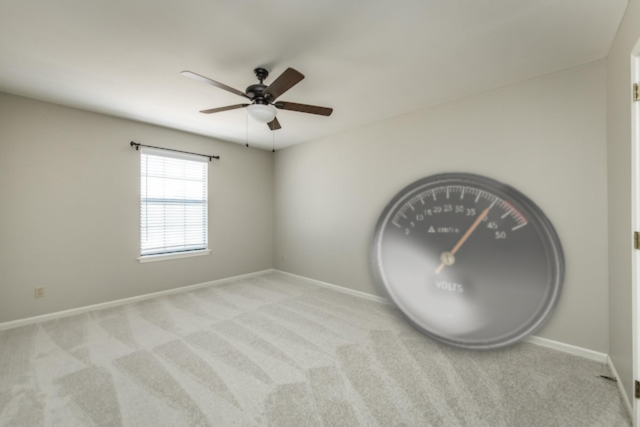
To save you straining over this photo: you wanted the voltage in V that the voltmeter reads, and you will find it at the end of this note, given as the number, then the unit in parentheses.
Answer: 40 (V)
